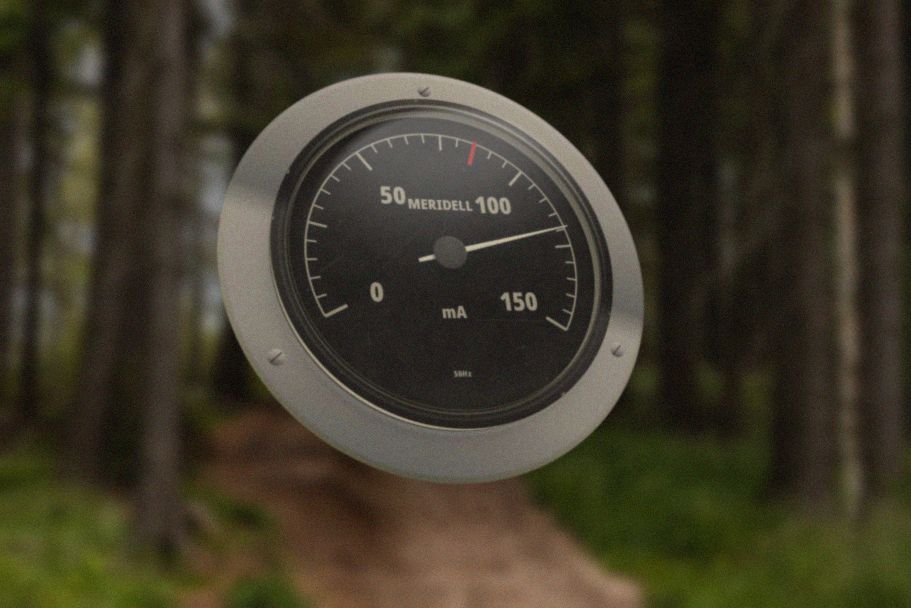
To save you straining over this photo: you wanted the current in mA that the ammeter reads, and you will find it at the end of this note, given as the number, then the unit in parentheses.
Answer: 120 (mA)
